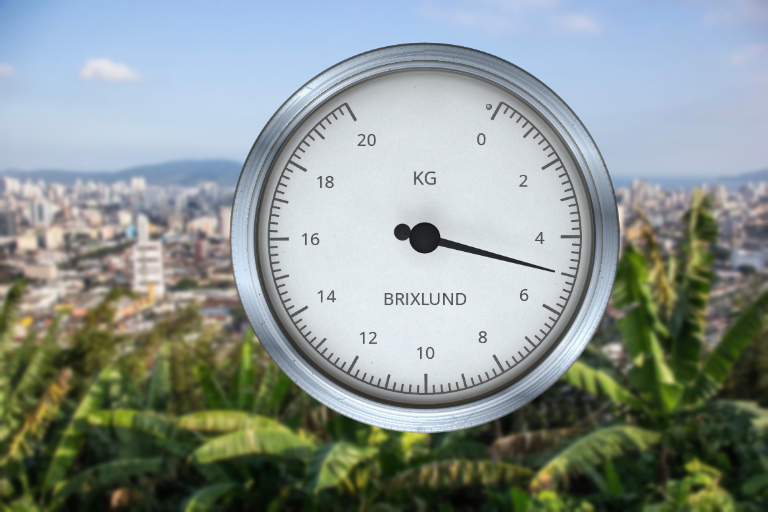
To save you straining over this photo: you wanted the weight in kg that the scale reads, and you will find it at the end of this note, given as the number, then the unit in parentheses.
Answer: 5 (kg)
